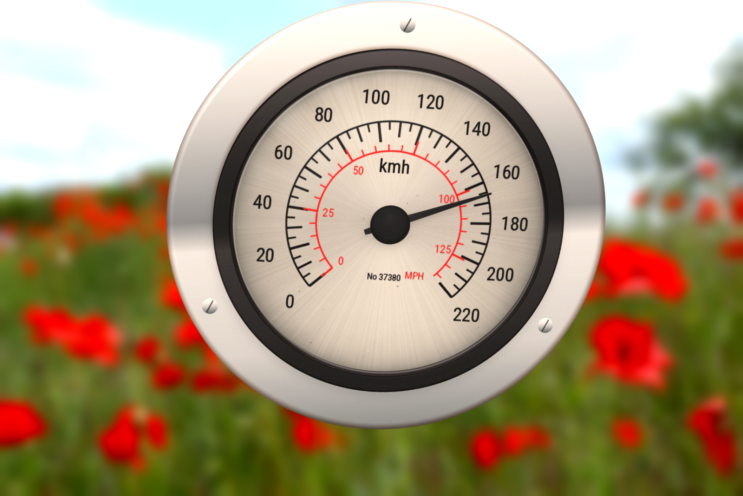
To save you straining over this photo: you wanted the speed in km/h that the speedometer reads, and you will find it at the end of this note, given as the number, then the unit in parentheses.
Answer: 165 (km/h)
